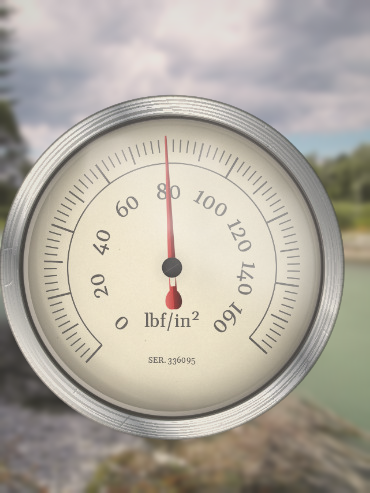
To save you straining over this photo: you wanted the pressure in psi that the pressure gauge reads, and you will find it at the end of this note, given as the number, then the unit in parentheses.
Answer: 80 (psi)
